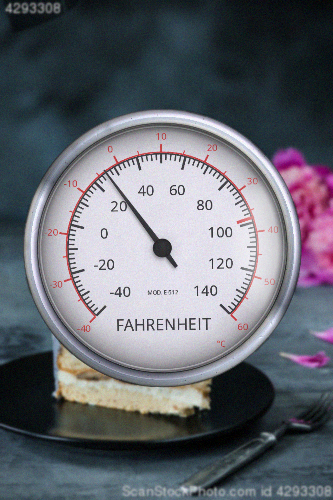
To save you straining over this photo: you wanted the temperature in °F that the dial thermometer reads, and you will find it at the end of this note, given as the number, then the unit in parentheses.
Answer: 26 (°F)
